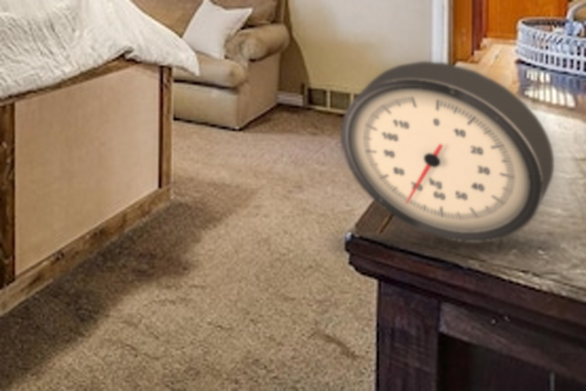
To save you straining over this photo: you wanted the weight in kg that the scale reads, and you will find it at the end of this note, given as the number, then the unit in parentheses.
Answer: 70 (kg)
